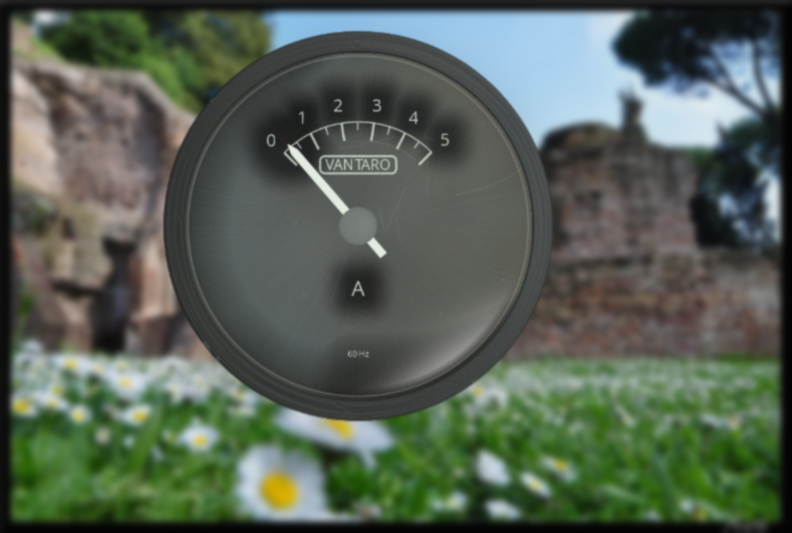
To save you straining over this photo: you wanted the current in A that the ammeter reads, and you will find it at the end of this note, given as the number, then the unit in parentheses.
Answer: 0.25 (A)
